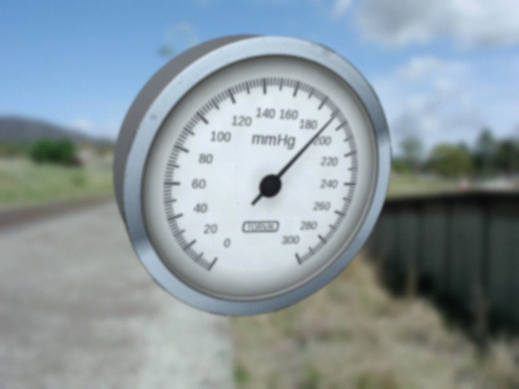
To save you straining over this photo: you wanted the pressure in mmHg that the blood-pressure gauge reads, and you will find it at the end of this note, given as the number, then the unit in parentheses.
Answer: 190 (mmHg)
